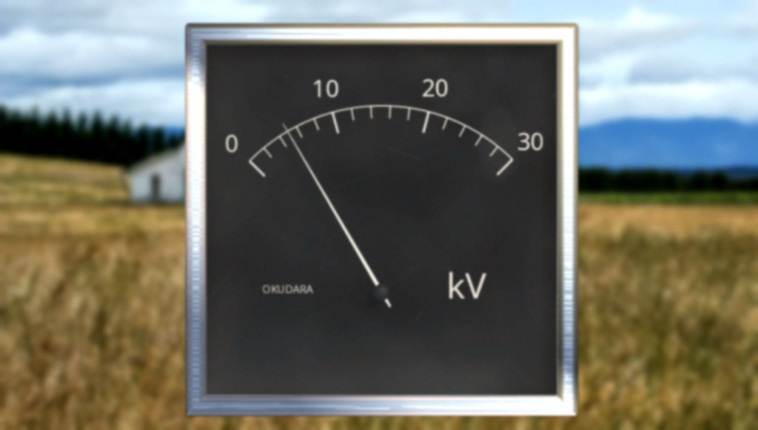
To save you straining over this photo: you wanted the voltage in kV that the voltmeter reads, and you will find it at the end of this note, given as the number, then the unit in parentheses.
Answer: 5 (kV)
